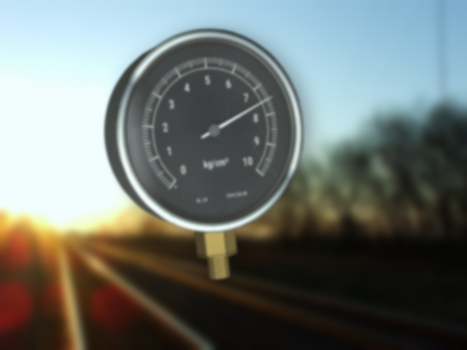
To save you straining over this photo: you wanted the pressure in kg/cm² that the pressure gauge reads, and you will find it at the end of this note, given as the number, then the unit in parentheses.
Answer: 7.5 (kg/cm²)
